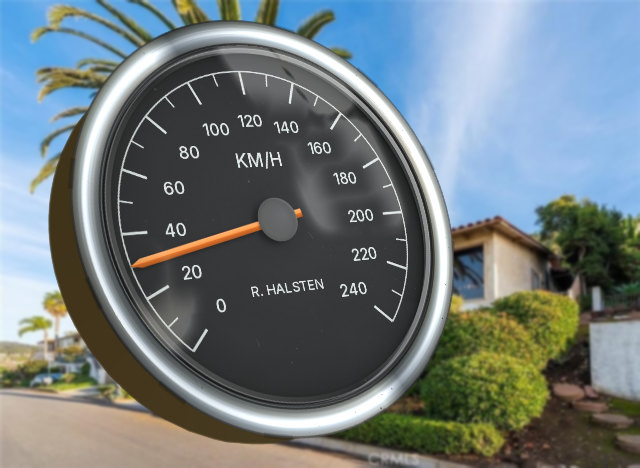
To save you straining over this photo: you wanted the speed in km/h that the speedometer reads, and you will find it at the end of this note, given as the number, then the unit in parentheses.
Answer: 30 (km/h)
